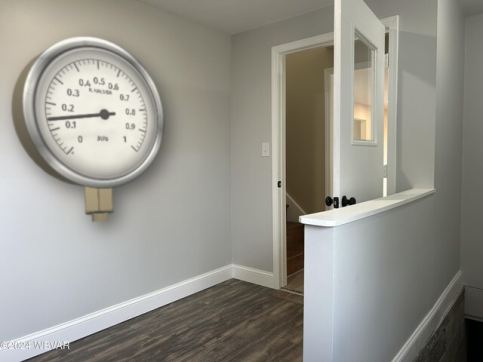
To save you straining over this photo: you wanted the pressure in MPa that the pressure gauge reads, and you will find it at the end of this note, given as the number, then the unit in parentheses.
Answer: 0.14 (MPa)
